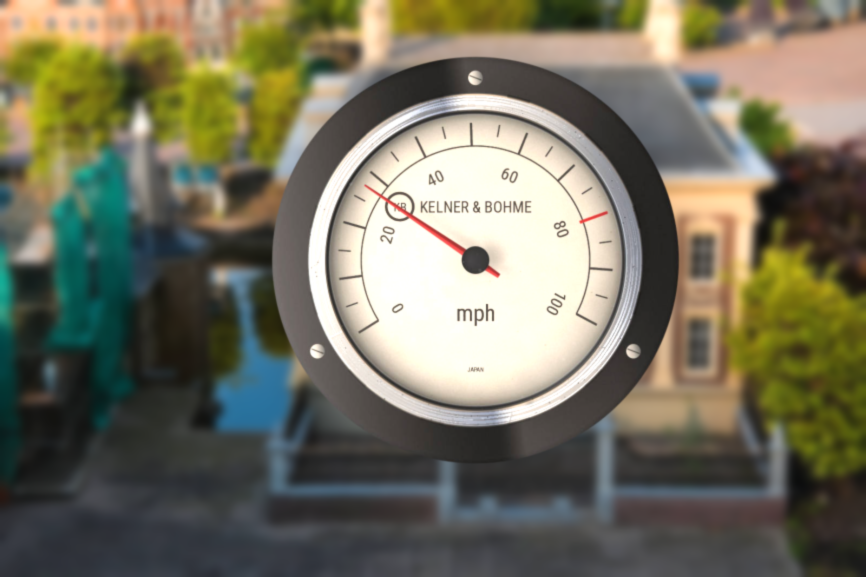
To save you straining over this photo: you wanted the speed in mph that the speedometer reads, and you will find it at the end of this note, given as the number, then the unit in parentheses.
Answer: 27.5 (mph)
